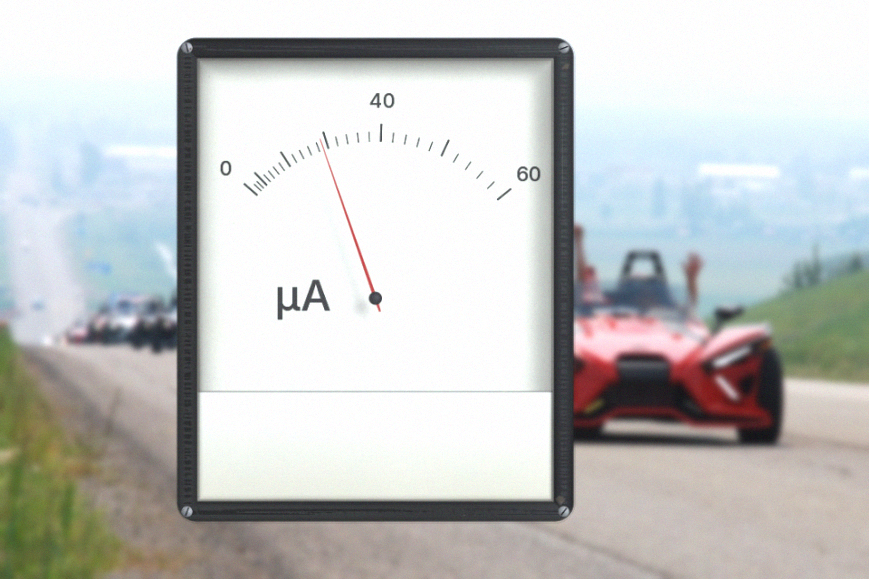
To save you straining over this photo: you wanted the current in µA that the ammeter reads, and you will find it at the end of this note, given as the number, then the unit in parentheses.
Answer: 29 (µA)
